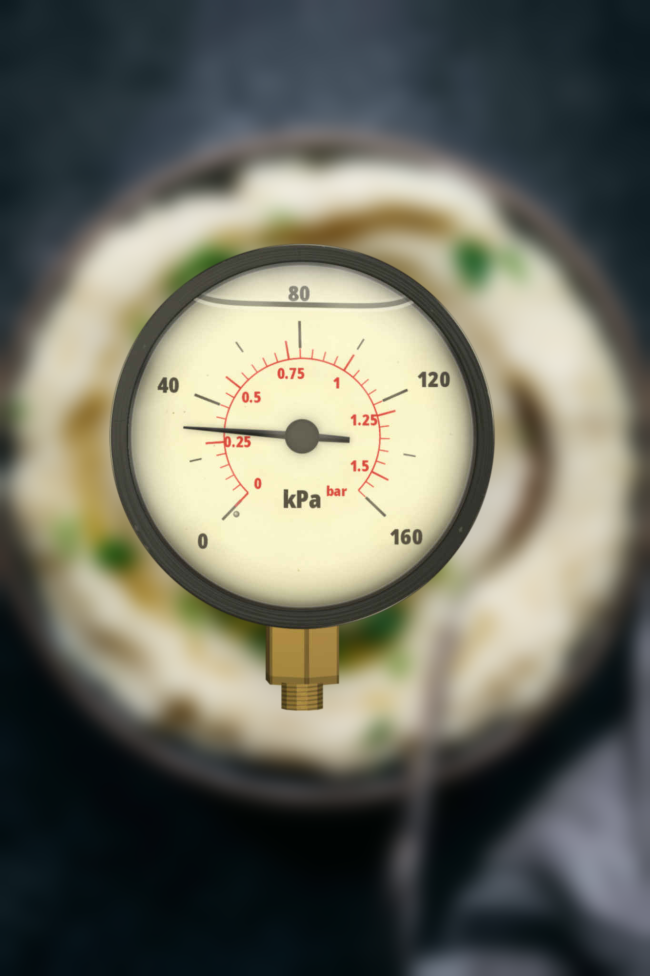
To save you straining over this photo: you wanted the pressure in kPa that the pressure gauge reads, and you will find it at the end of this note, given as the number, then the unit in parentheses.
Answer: 30 (kPa)
